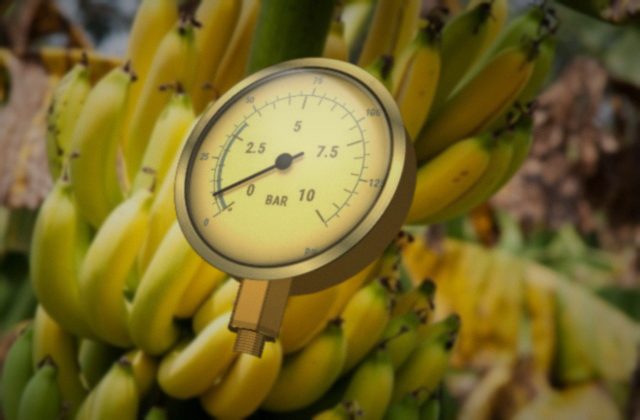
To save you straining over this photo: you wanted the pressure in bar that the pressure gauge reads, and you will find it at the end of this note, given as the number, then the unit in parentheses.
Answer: 0.5 (bar)
